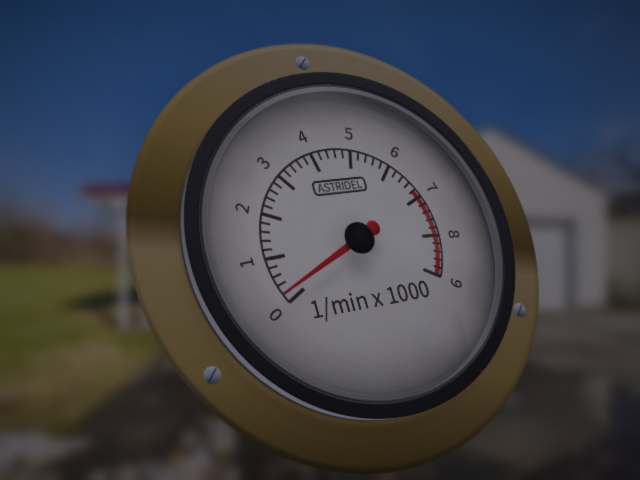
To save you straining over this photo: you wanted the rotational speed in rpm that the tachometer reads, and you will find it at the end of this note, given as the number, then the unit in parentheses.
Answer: 200 (rpm)
